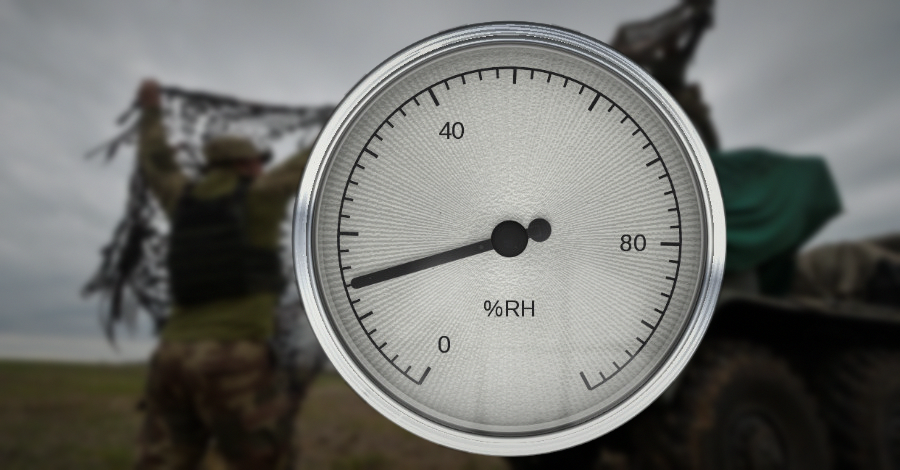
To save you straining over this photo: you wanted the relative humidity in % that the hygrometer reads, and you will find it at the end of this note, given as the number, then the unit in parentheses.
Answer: 14 (%)
